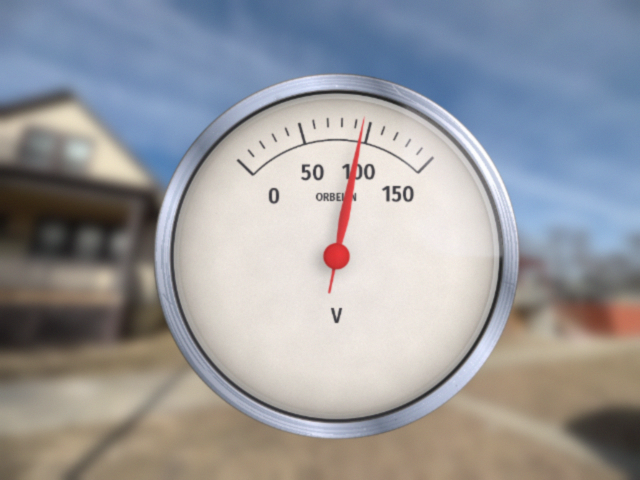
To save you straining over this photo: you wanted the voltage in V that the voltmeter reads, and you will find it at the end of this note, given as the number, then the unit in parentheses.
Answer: 95 (V)
